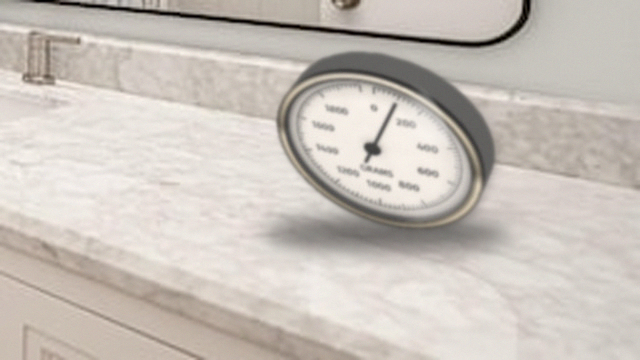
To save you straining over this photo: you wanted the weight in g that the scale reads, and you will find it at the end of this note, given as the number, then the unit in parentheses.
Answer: 100 (g)
